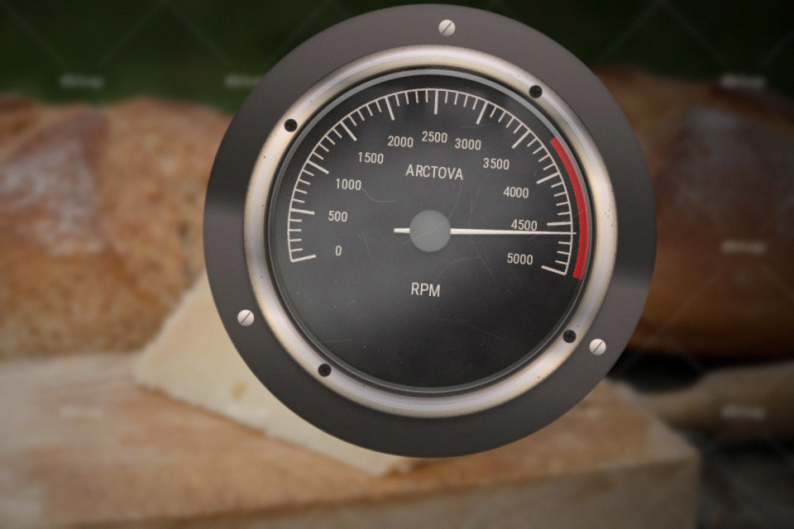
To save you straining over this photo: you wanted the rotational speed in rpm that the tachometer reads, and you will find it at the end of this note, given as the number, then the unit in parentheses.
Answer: 4600 (rpm)
